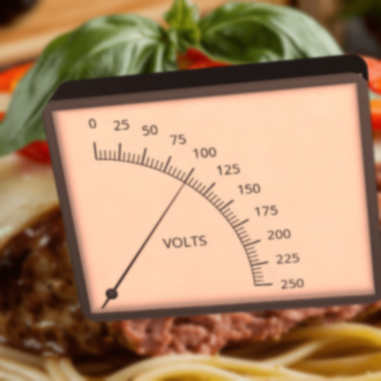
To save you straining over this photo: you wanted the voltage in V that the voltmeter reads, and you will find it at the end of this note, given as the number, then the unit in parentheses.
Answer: 100 (V)
